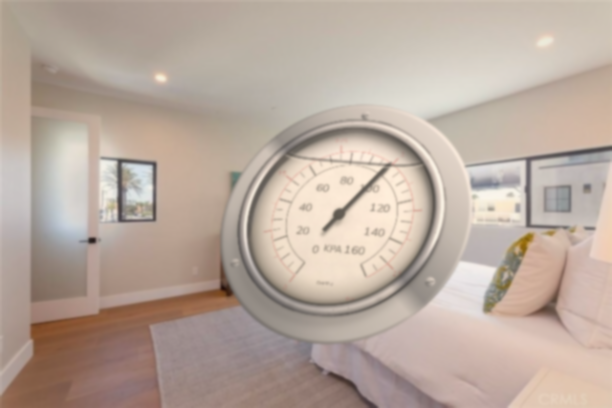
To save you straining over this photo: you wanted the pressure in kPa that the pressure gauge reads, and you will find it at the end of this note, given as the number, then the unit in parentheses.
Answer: 100 (kPa)
